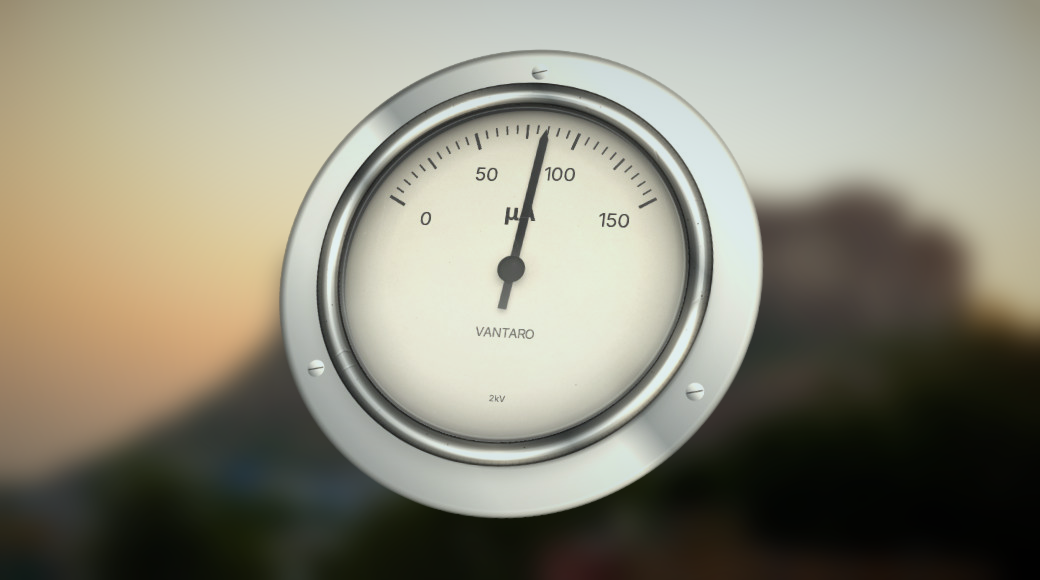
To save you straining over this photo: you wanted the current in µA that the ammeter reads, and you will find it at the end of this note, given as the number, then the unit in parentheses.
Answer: 85 (µA)
